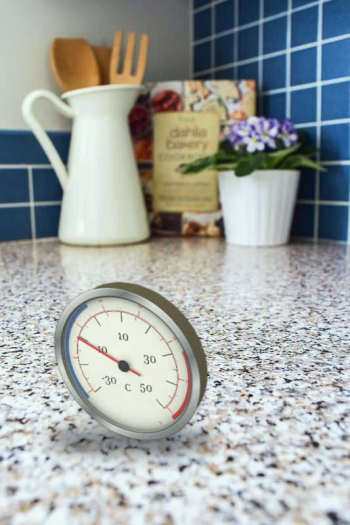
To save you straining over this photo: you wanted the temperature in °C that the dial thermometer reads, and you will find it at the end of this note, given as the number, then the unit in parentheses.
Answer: -10 (°C)
